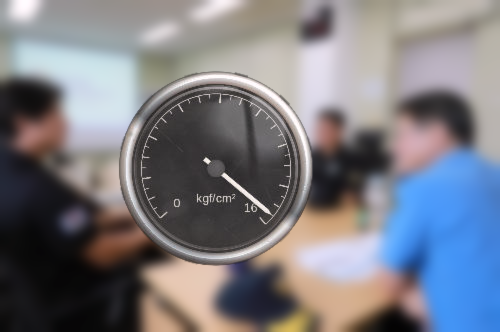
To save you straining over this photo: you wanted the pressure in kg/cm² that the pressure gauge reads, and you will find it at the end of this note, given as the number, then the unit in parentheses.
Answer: 15.5 (kg/cm²)
